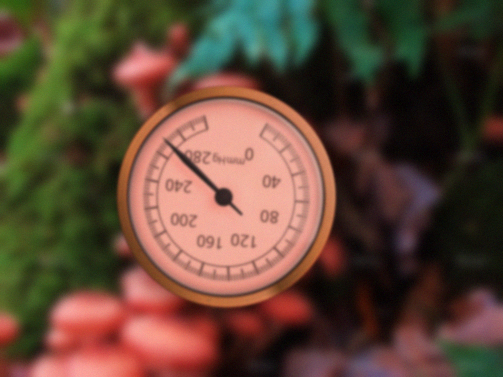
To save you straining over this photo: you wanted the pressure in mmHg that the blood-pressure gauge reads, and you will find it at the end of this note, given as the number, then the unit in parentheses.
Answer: 270 (mmHg)
